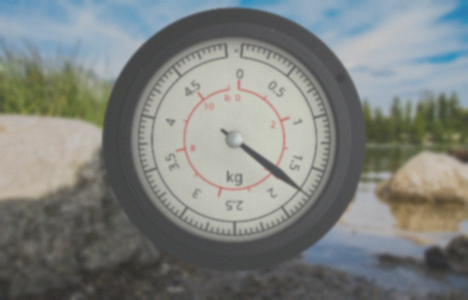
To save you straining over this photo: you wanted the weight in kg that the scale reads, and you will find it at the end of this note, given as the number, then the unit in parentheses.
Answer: 1.75 (kg)
